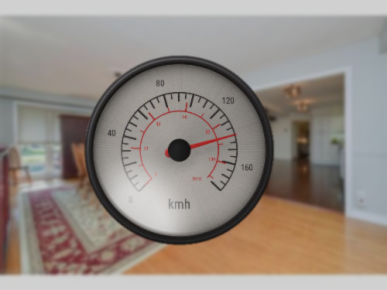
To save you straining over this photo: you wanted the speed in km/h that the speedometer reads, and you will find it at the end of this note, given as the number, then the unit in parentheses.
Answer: 140 (km/h)
